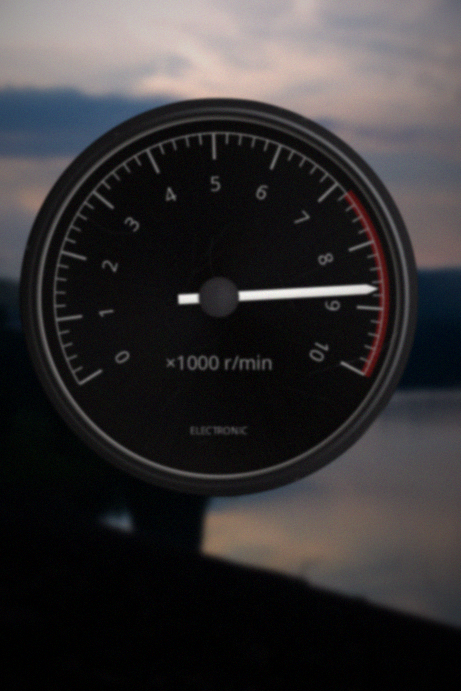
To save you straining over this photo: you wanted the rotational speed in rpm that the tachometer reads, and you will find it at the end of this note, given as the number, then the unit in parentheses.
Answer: 8700 (rpm)
